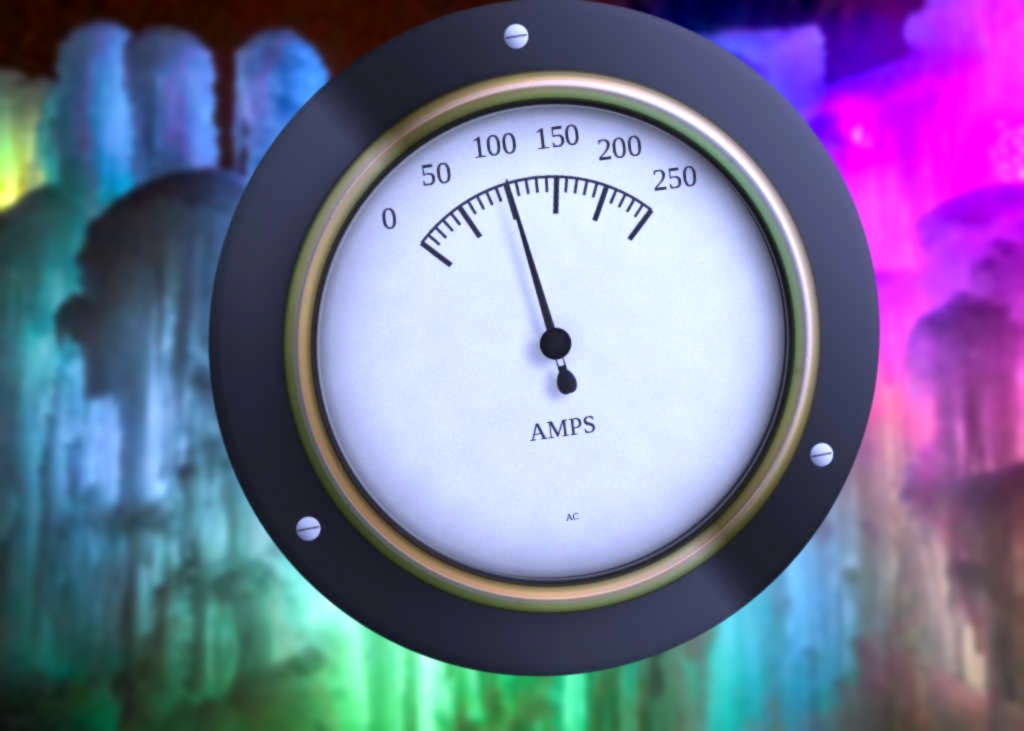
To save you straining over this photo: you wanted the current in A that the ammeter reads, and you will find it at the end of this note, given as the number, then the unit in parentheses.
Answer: 100 (A)
